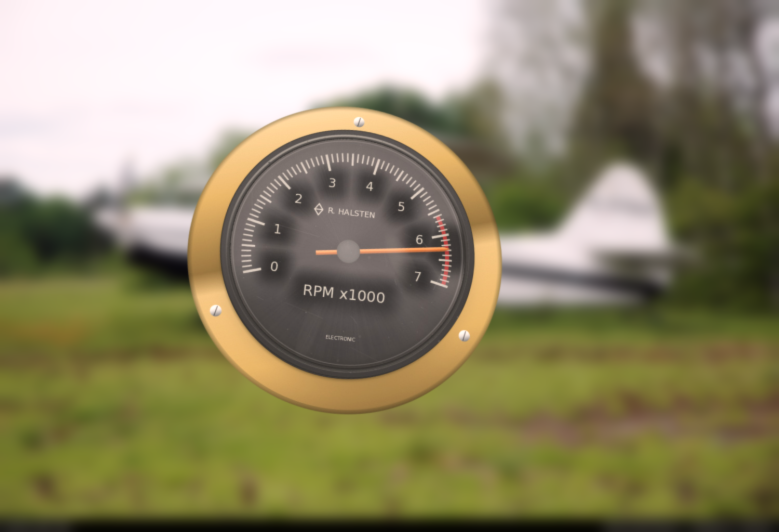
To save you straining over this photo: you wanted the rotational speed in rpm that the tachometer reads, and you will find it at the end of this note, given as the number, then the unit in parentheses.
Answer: 6300 (rpm)
